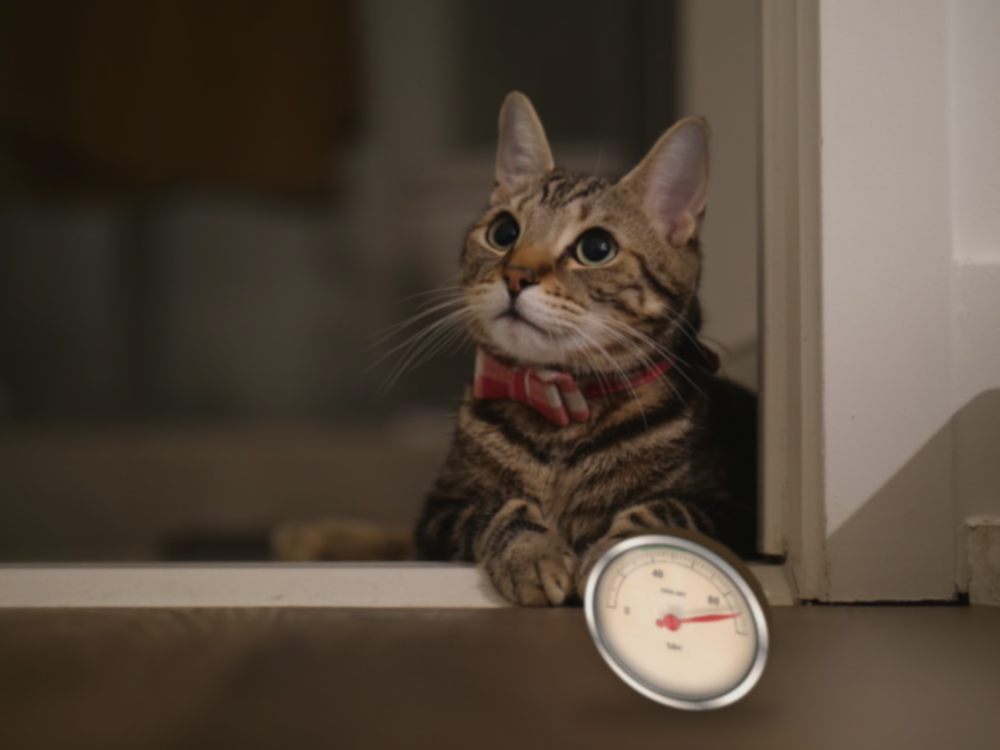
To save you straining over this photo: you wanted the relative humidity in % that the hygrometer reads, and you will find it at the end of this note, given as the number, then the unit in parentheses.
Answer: 90 (%)
